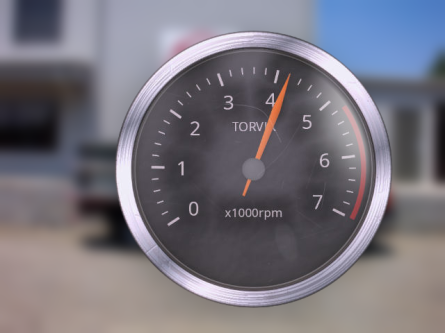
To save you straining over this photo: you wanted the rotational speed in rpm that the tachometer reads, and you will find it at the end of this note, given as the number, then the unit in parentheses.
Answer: 4200 (rpm)
